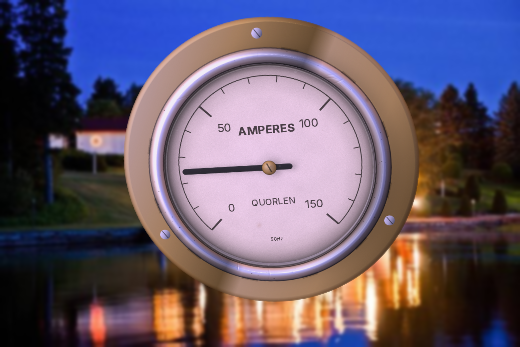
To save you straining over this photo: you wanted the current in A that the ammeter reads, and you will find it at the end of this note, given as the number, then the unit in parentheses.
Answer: 25 (A)
